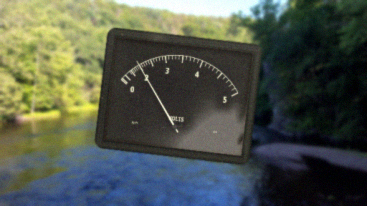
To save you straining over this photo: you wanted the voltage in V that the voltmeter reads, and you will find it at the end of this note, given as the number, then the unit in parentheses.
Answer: 2 (V)
